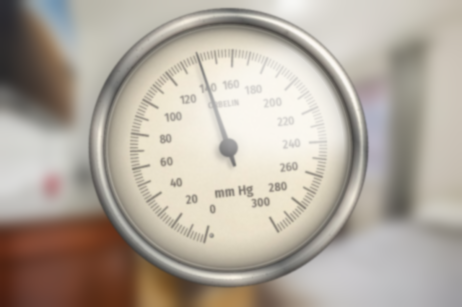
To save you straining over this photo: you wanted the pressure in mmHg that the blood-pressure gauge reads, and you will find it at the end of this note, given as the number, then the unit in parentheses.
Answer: 140 (mmHg)
